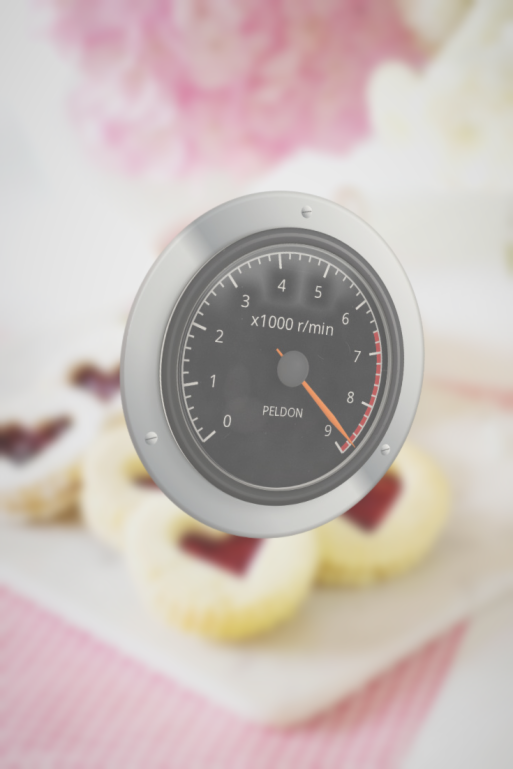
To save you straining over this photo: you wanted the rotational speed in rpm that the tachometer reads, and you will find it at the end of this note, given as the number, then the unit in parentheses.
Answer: 8800 (rpm)
